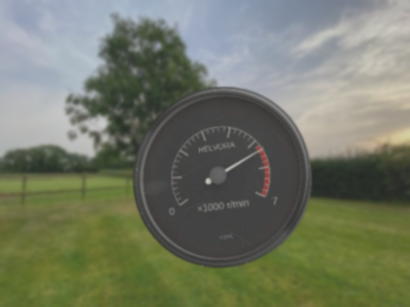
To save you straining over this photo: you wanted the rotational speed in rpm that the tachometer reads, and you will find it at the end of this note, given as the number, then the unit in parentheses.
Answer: 5400 (rpm)
